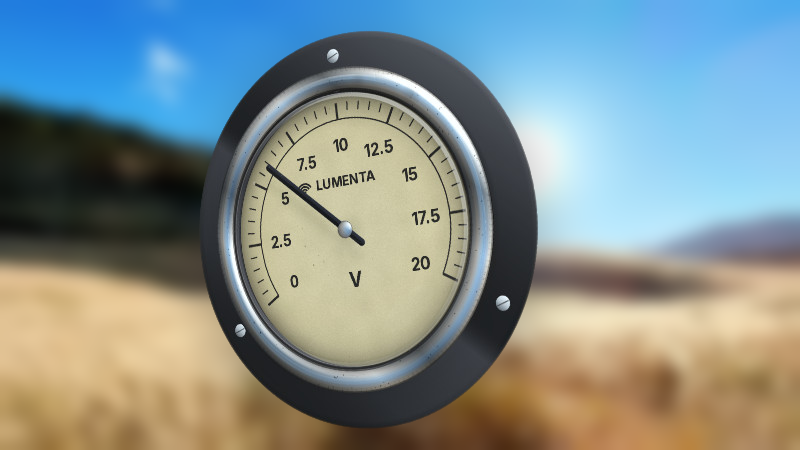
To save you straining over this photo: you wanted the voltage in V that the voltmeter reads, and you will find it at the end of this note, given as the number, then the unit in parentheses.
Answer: 6 (V)
